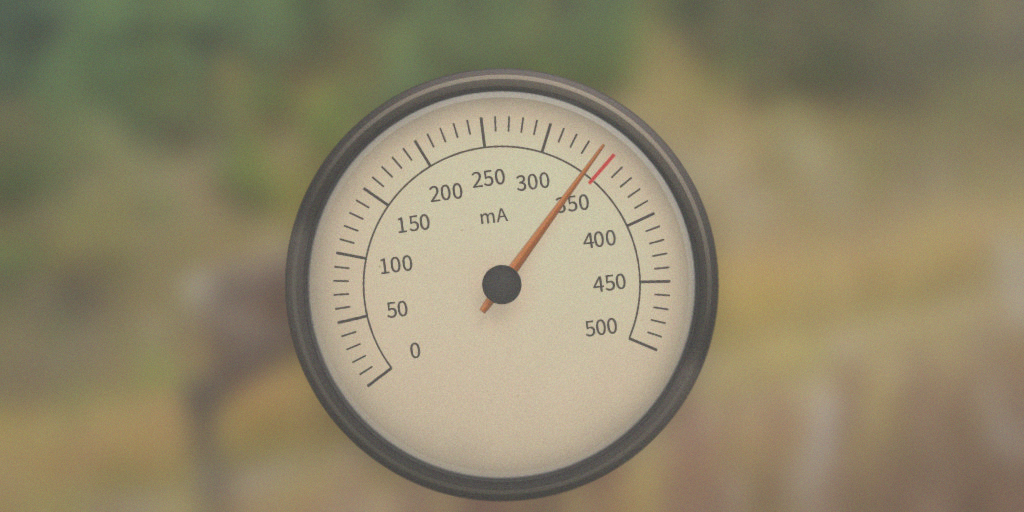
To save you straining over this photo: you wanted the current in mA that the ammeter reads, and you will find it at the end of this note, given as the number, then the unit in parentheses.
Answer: 340 (mA)
